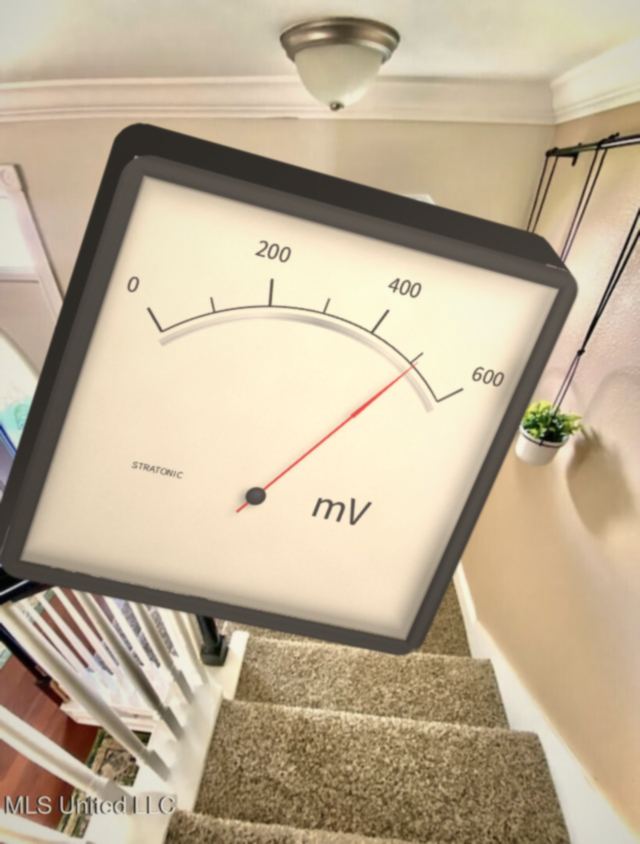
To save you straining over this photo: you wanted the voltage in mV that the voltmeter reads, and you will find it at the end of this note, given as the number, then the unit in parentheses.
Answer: 500 (mV)
